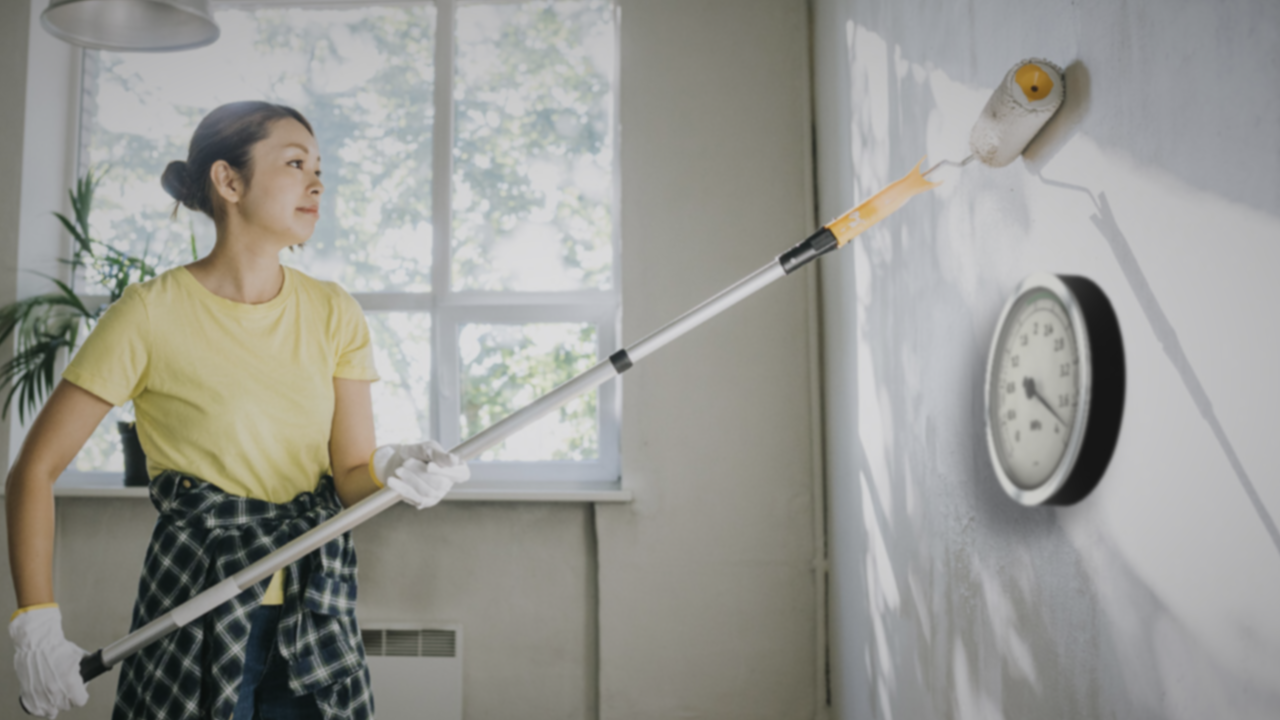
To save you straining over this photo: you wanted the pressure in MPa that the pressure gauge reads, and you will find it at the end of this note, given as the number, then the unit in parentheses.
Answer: 3.8 (MPa)
